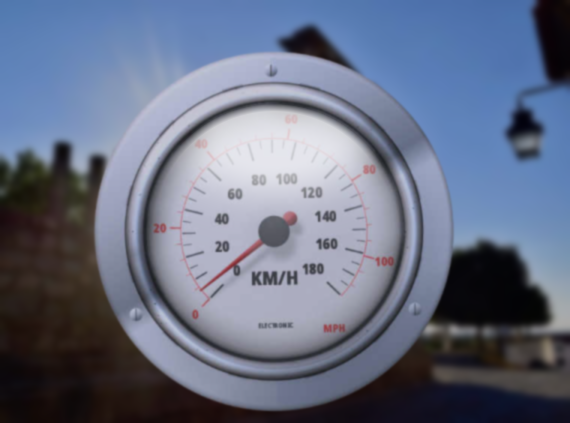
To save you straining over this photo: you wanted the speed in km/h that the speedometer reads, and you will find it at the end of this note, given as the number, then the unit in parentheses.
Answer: 5 (km/h)
